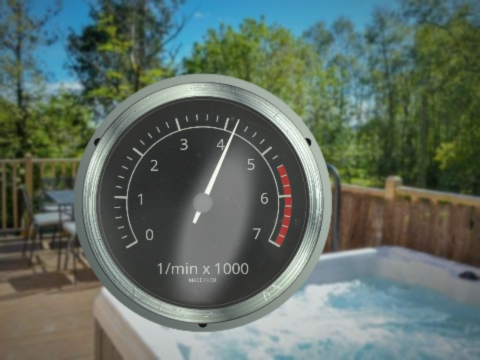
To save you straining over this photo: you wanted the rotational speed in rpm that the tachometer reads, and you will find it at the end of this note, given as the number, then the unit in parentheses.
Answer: 4200 (rpm)
